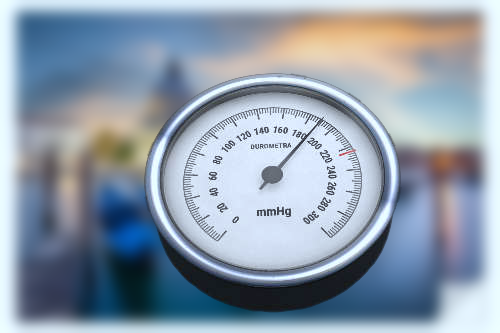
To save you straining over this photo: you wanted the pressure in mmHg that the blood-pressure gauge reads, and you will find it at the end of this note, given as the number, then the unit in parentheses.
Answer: 190 (mmHg)
